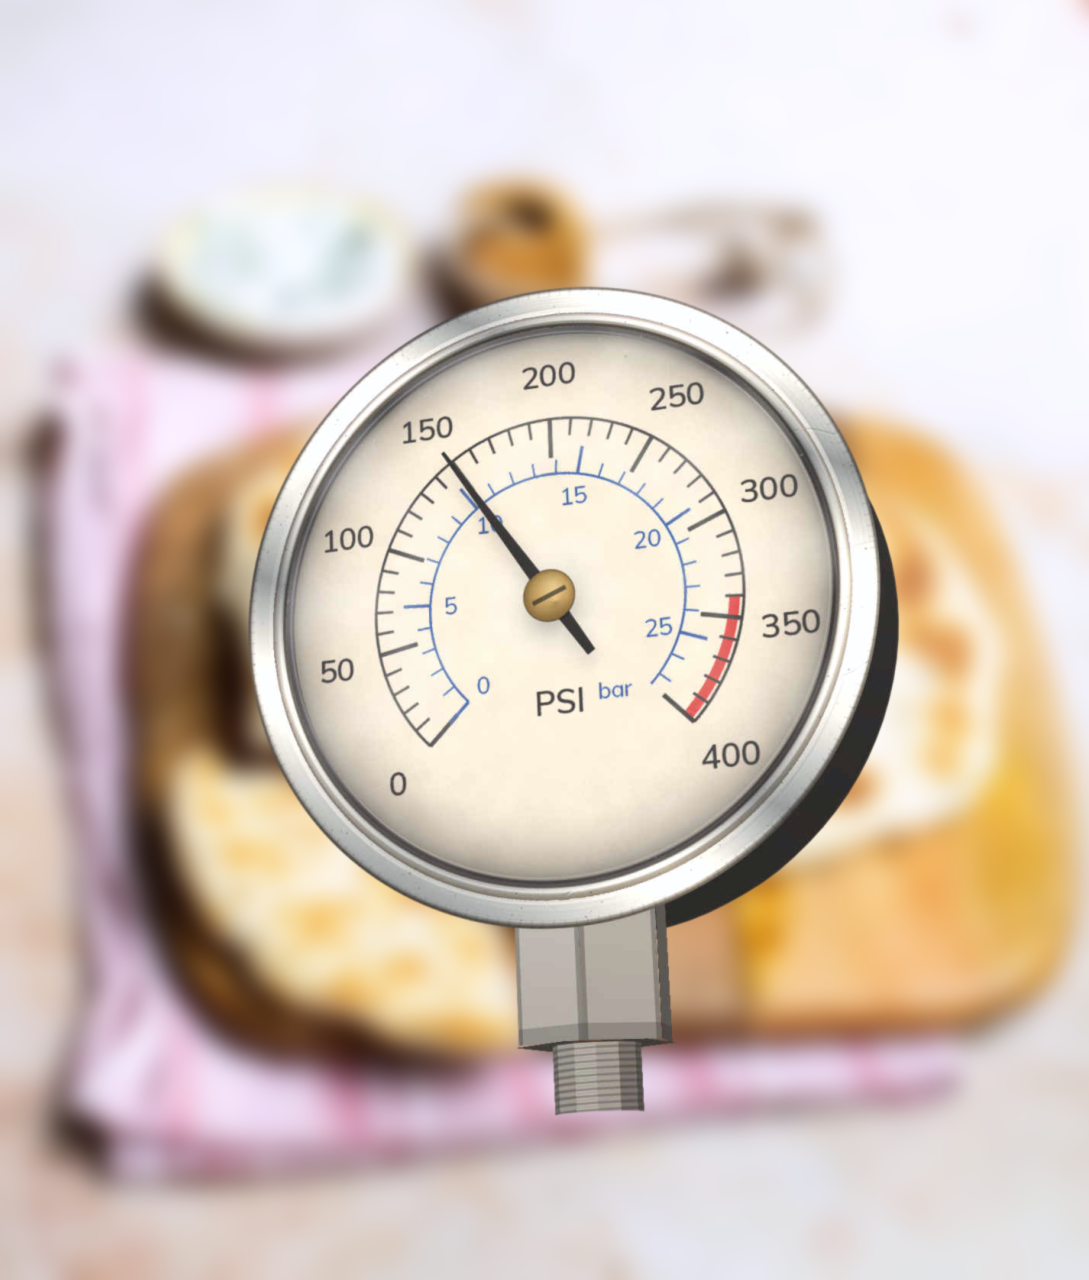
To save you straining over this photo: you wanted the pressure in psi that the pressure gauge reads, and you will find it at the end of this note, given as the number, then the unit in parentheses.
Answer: 150 (psi)
